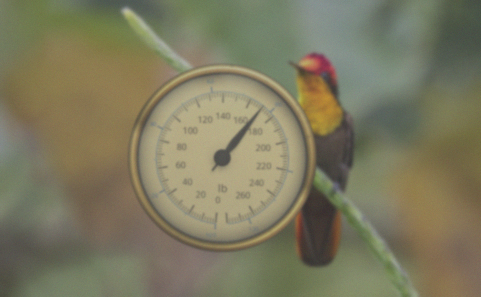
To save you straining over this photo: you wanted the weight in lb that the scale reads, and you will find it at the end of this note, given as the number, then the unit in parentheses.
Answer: 170 (lb)
